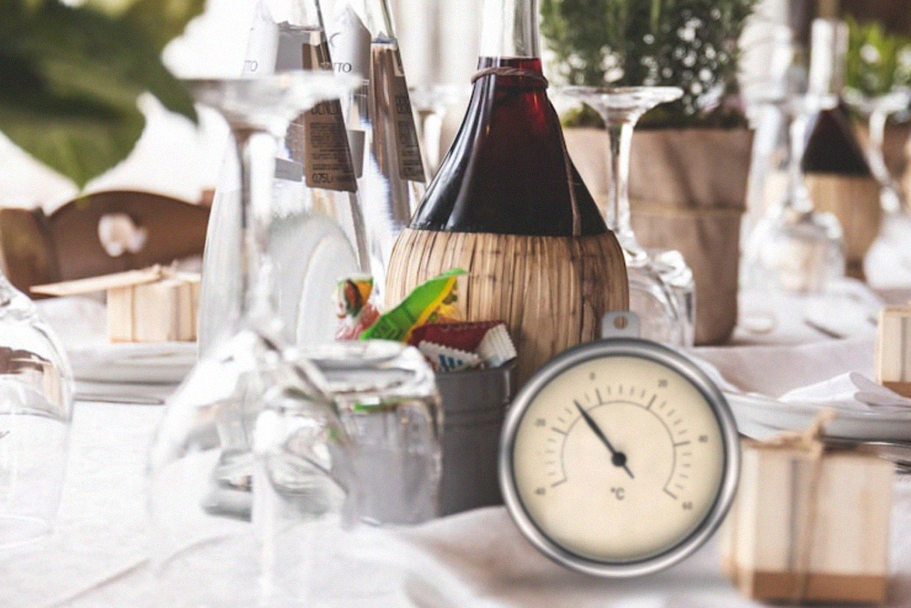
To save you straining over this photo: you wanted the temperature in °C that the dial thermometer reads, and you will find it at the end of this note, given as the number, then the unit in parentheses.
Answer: -8 (°C)
